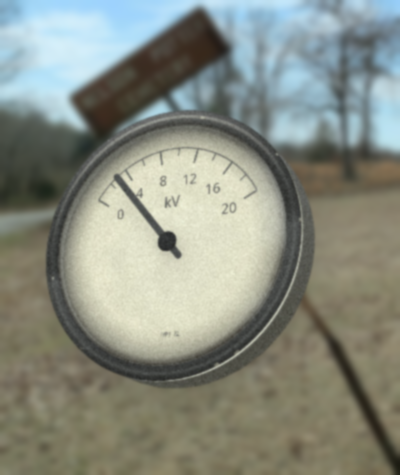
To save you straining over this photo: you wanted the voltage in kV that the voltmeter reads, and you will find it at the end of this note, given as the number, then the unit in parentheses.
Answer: 3 (kV)
